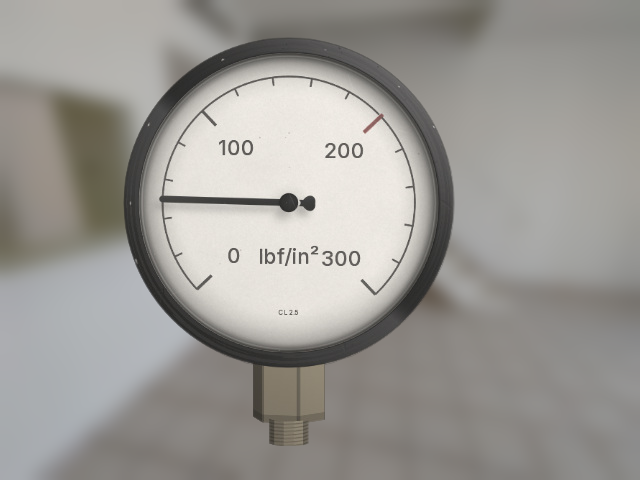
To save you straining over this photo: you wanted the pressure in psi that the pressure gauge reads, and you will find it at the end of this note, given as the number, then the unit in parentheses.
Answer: 50 (psi)
